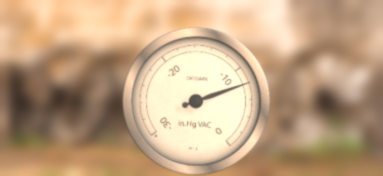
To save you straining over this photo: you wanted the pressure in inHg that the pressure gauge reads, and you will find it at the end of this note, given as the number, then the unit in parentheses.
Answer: -8 (inHg)
